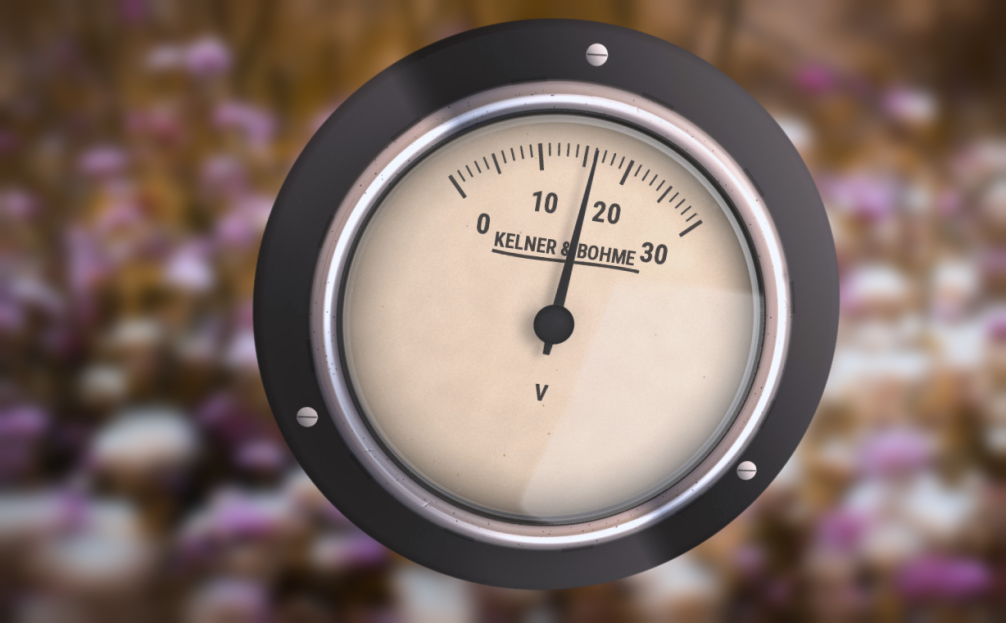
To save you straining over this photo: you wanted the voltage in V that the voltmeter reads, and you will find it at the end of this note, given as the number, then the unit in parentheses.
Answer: 16 (V)
